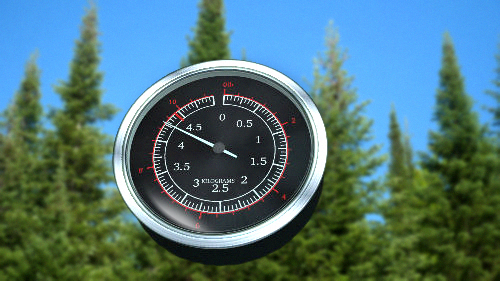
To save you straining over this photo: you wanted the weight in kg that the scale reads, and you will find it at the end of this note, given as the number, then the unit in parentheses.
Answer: 4.25 (kg)
